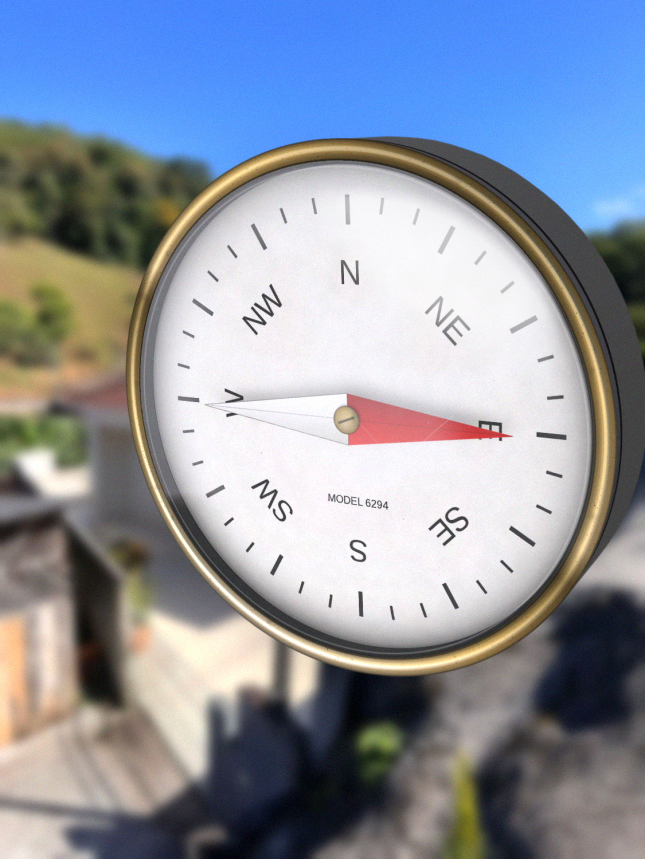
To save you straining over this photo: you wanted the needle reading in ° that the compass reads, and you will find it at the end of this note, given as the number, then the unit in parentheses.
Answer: 90 (°)
